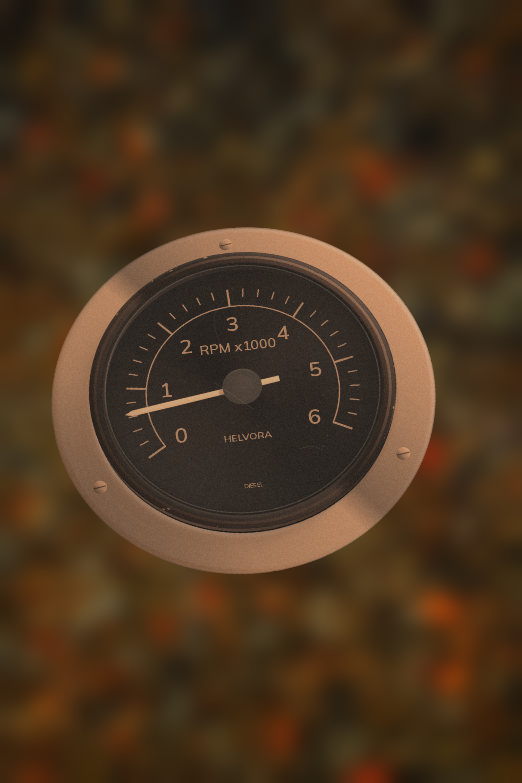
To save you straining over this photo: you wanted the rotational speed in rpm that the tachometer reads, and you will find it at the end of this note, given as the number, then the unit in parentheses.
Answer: 600 (rpm)
